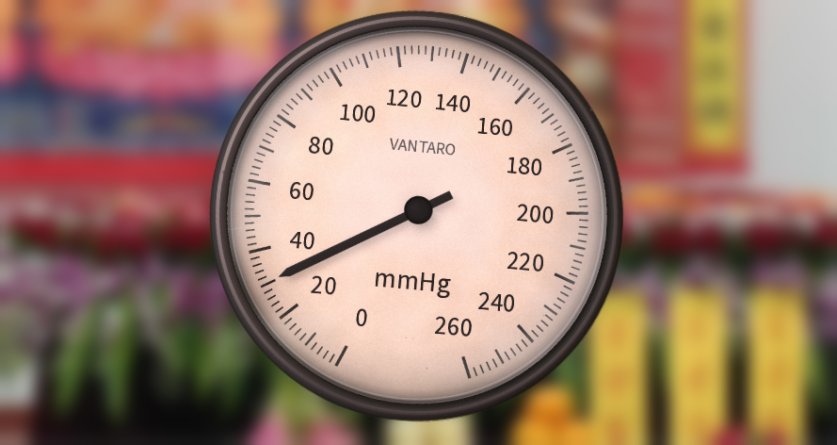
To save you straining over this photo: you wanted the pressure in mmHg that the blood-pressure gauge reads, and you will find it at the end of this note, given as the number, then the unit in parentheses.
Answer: 30 (mmHg)
